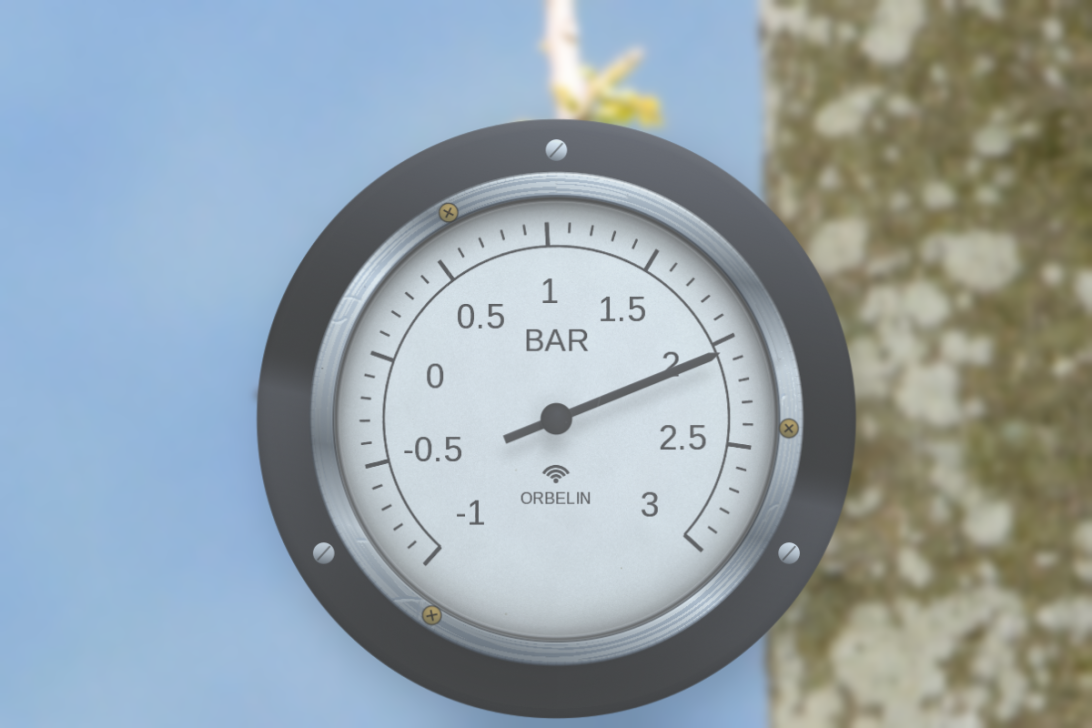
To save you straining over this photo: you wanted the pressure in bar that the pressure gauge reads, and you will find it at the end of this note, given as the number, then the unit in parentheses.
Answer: 2.05 (bar)
